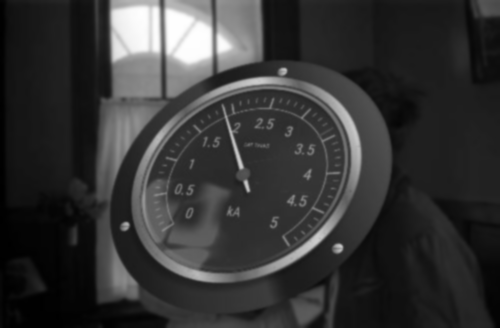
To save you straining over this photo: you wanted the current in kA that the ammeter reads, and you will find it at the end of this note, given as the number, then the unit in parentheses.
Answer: 1.9 (kA)
